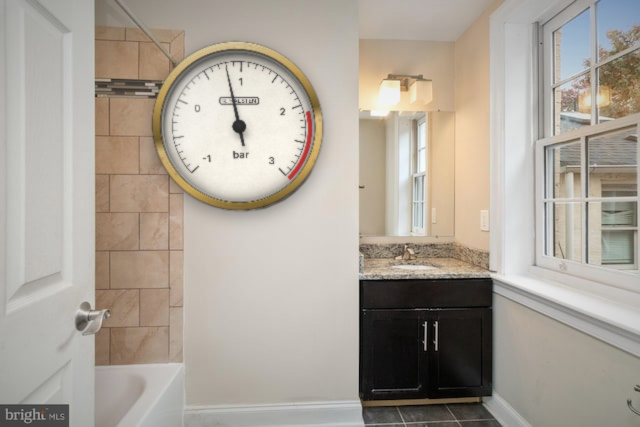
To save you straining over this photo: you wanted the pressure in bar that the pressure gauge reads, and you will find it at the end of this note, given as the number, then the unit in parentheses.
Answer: 0.8 (bar)
